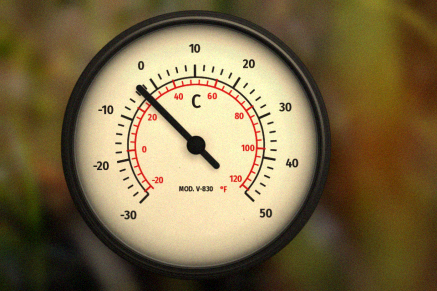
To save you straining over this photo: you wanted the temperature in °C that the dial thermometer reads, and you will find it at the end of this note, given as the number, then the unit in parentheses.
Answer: -3 (°C)
